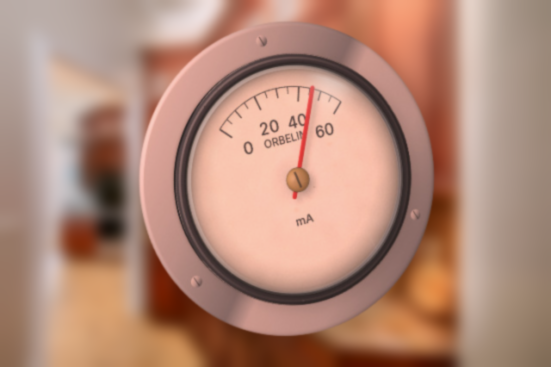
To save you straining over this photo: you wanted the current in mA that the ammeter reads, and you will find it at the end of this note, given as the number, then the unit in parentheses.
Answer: 45 (mA)
